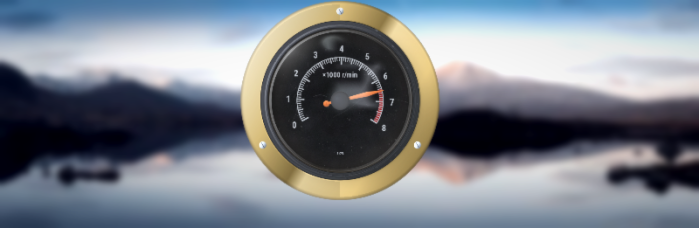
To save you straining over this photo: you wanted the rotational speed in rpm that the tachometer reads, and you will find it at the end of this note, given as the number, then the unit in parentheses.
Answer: 6500 (rpm)
